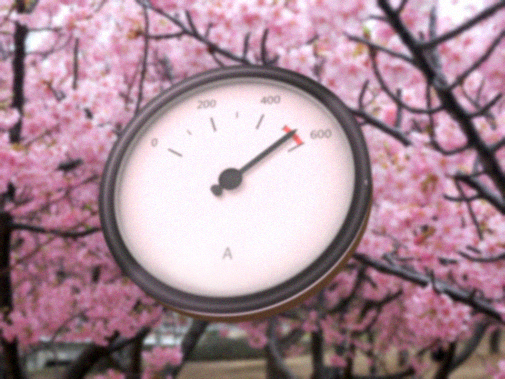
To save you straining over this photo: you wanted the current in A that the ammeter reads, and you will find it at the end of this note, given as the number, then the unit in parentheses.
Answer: 550 (A)
